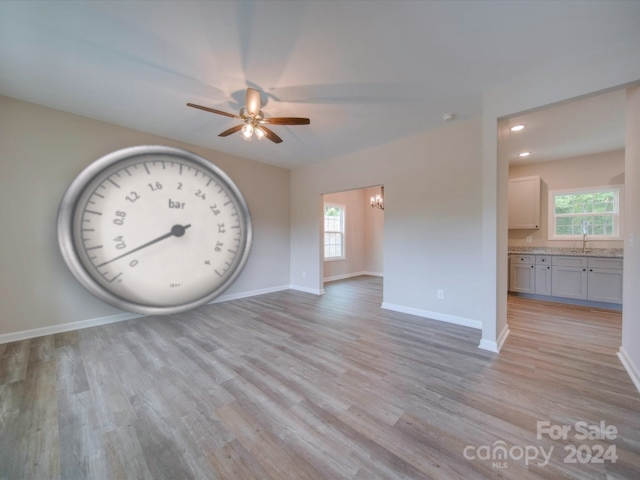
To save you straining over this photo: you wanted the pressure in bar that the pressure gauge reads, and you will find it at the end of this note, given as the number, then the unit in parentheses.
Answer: 0.2 (bar)
